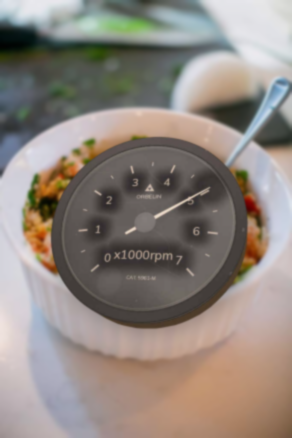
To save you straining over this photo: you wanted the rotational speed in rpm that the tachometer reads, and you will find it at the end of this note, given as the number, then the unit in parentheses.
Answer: 5000 (rpm)
